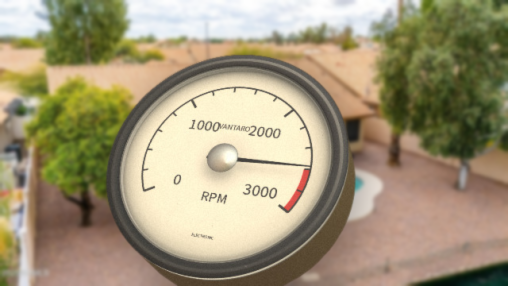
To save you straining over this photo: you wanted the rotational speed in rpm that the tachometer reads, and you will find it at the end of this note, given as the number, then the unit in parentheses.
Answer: 2600 (rpm)
